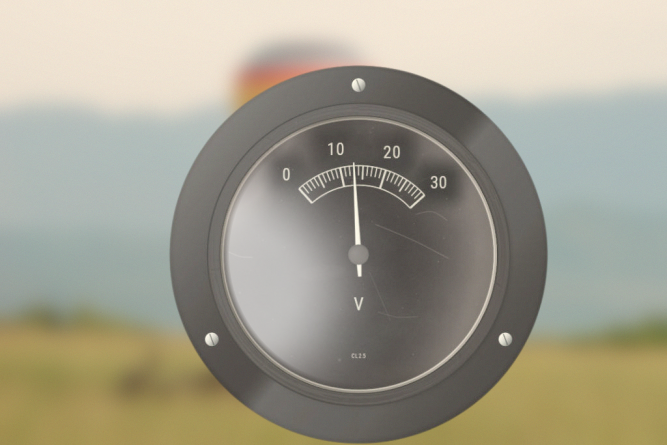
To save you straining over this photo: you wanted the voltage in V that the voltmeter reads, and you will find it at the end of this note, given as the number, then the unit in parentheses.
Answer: 13 (V)
